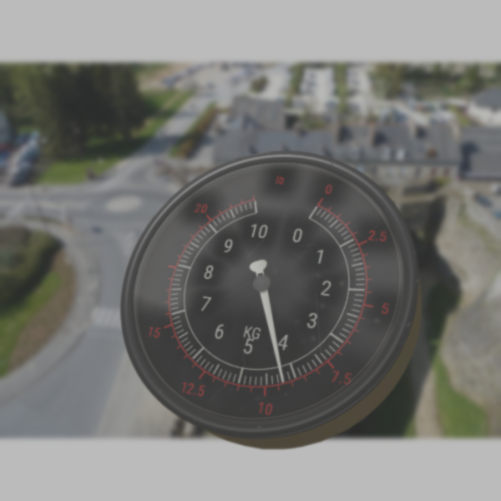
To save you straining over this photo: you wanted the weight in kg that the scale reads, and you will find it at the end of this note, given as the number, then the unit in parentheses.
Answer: 4.2 (kg)
